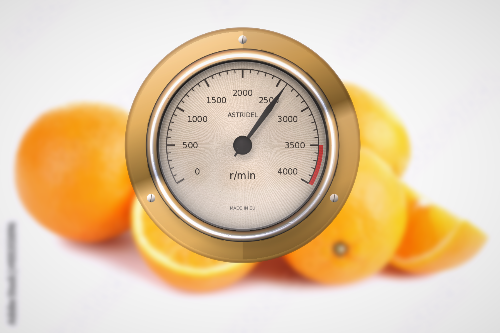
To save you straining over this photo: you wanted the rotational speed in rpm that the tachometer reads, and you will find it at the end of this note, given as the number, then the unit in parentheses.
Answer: 2600 (rpm)
